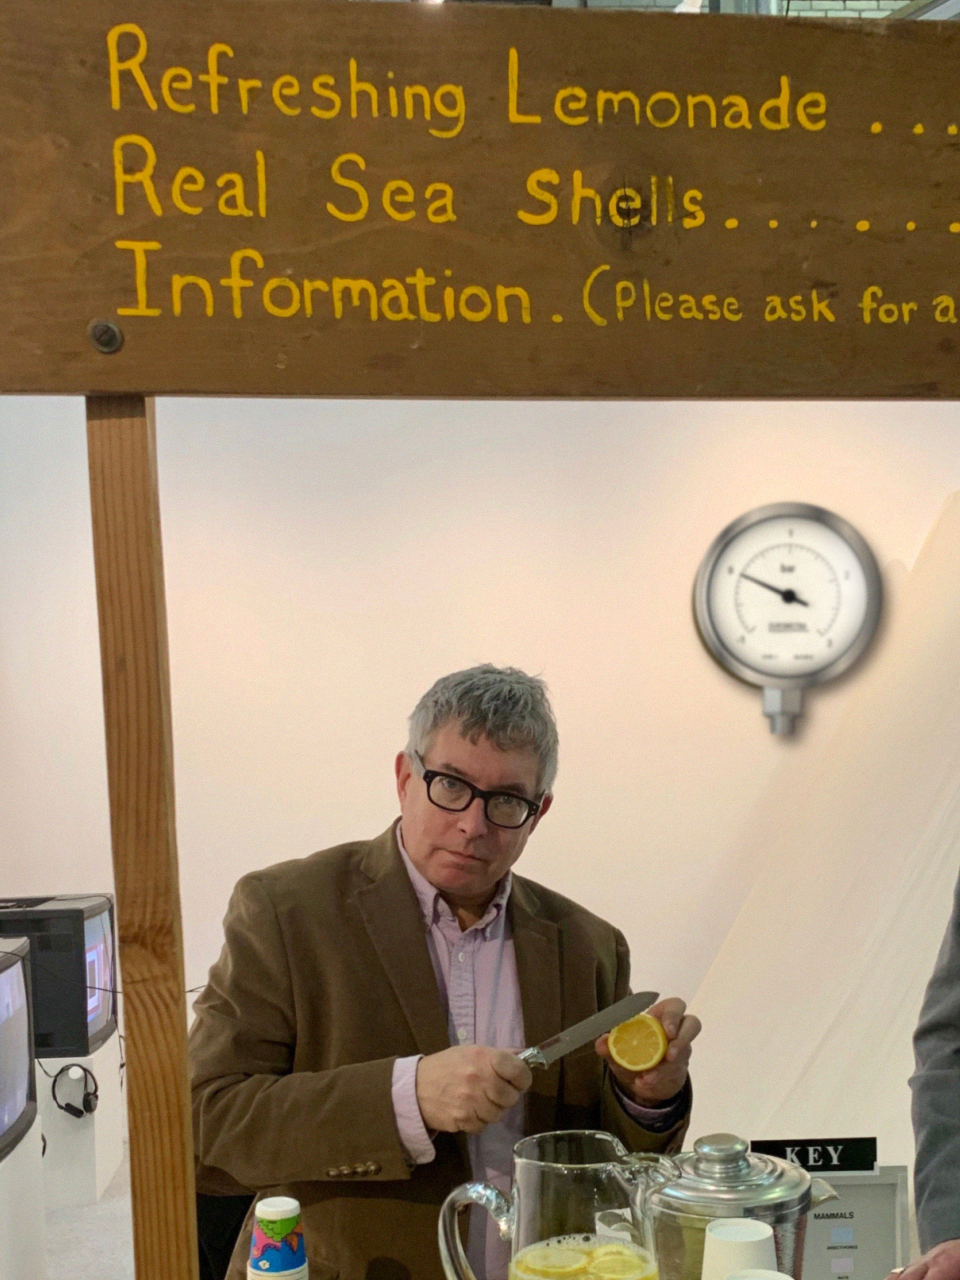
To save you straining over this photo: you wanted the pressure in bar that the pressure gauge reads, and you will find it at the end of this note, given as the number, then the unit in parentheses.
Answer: 0 (bar)
